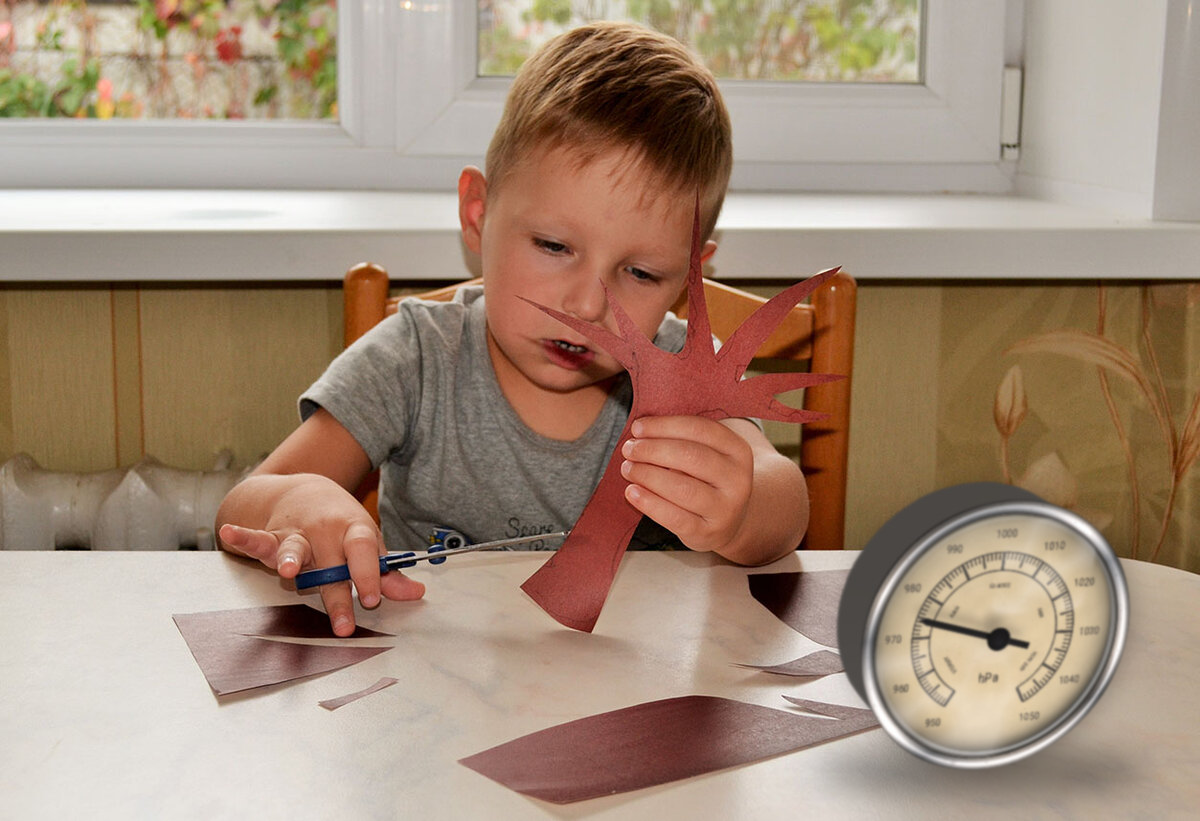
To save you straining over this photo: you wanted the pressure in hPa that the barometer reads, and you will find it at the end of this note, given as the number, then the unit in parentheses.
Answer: 975 (hPa)
